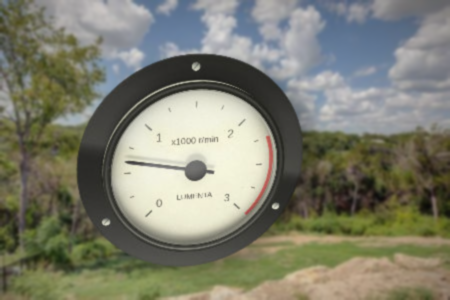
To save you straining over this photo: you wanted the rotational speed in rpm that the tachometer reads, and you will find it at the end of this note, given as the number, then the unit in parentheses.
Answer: 625 (rpm)
